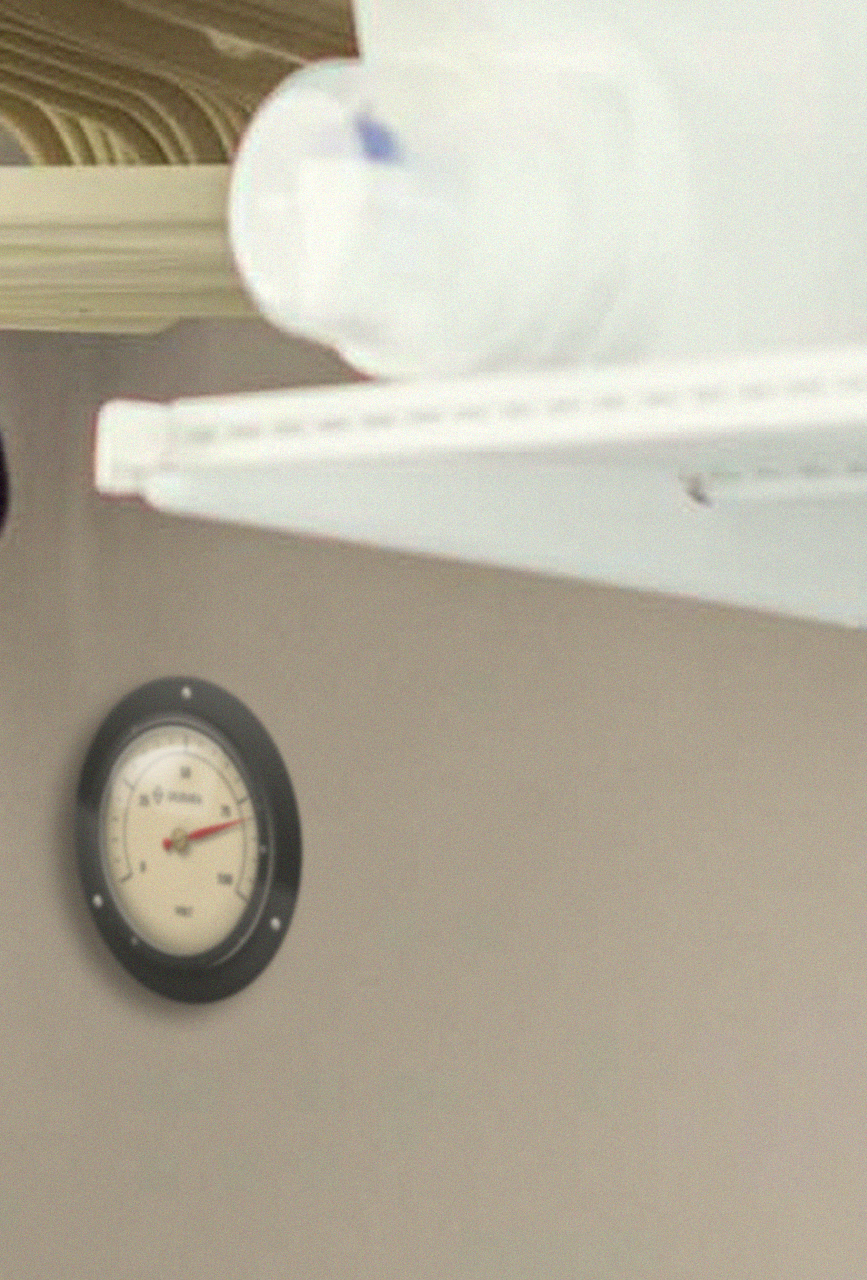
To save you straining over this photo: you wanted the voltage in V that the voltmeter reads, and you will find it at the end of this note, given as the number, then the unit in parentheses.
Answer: 80 (V)
